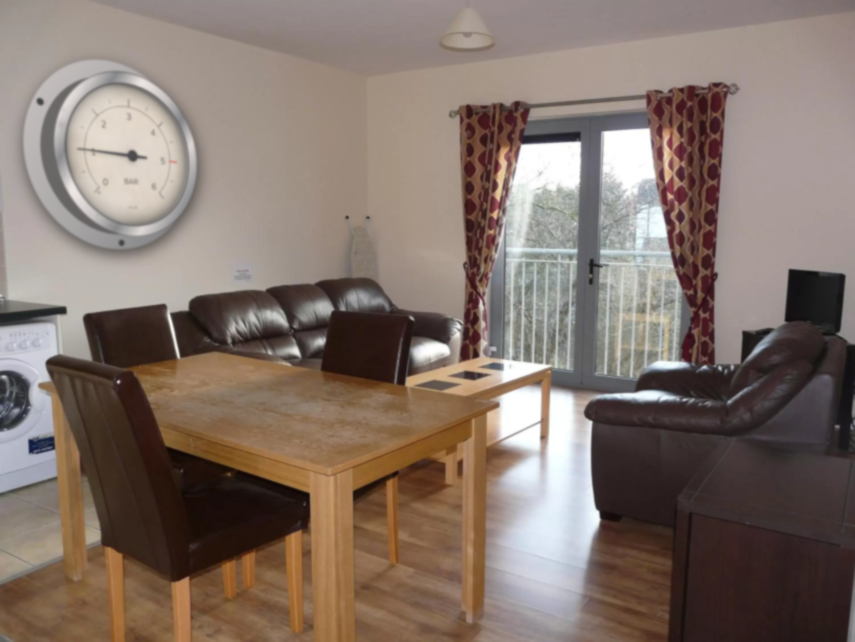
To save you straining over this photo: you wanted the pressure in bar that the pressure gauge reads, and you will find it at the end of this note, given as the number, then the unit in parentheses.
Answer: 1 (bar)
